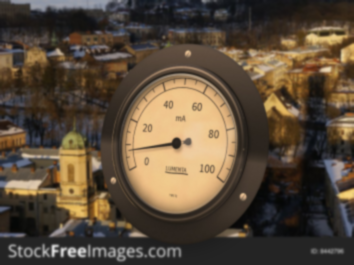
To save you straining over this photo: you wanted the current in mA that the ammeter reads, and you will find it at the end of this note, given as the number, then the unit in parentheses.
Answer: 7.5 (mA)
